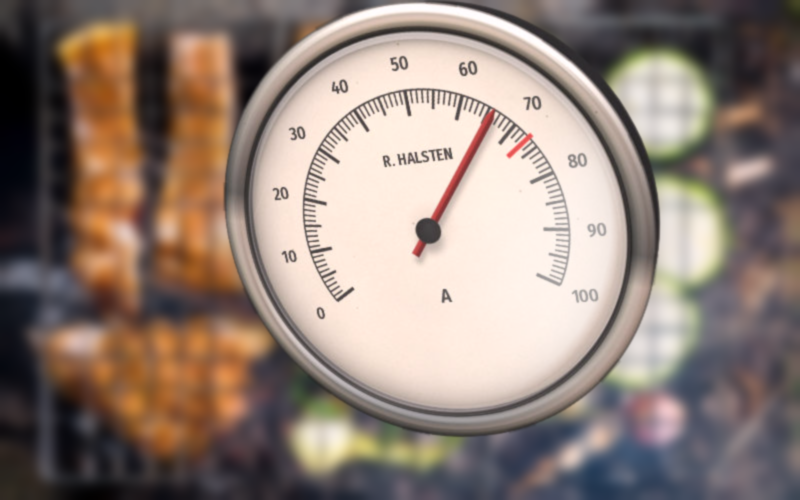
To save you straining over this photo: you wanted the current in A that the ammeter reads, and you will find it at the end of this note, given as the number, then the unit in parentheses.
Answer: 66 (A)
